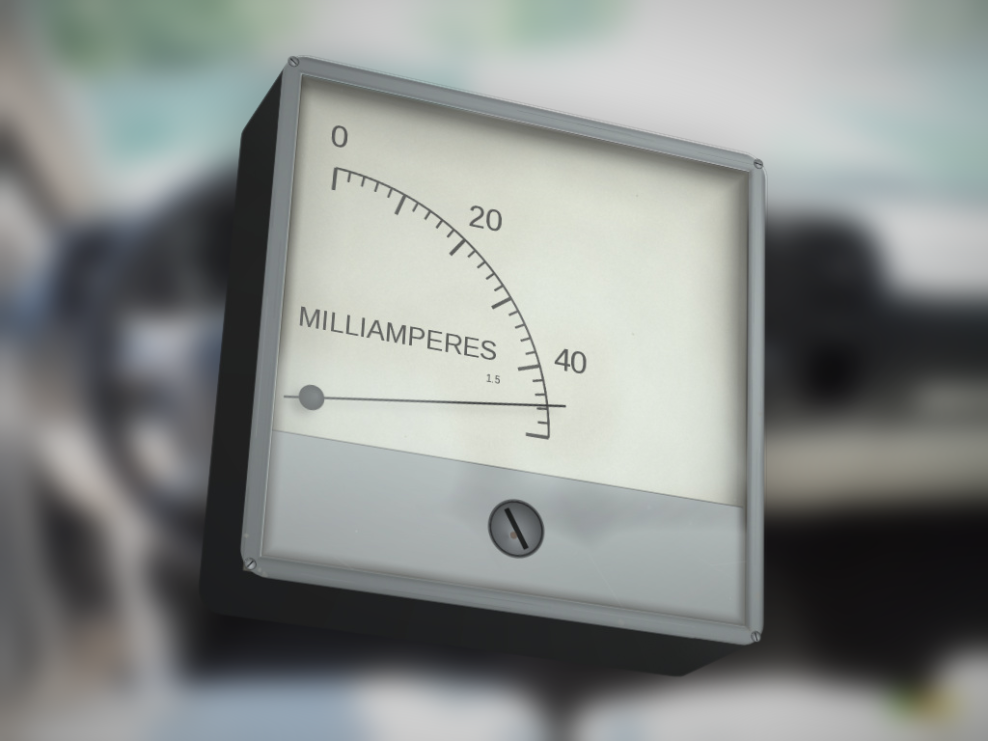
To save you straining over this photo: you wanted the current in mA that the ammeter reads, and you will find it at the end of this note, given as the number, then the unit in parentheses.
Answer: 46 (mA)
